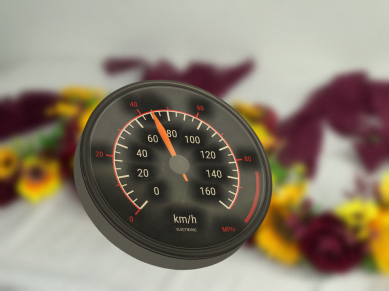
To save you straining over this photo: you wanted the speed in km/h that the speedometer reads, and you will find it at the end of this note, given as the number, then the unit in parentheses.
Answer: 70 (km/h)
